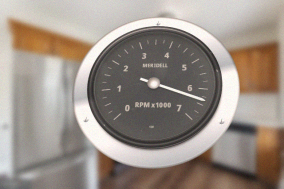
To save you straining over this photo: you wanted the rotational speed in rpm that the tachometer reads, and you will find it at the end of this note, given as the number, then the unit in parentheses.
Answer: 6375 (rpm)
